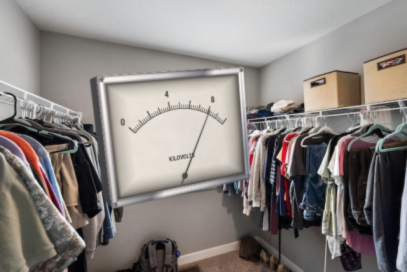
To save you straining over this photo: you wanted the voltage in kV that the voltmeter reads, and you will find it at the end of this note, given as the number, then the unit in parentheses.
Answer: 8 (kV)
